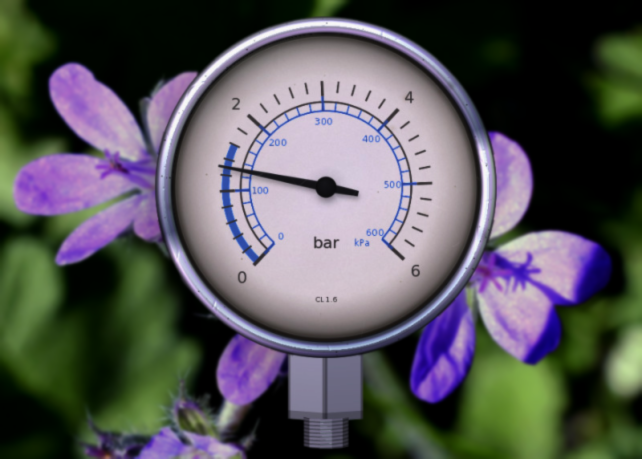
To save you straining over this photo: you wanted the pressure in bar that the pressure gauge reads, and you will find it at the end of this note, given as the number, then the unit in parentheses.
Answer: 1.3 (bar)
